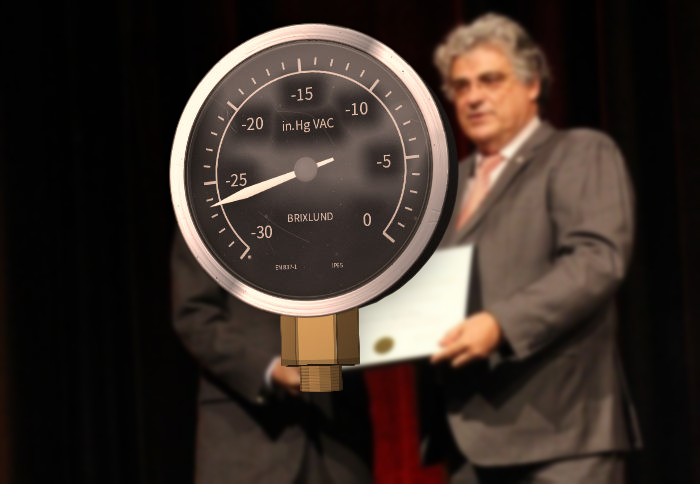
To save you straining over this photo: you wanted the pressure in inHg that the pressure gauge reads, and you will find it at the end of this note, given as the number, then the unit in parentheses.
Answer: -26.5 (inHg)
